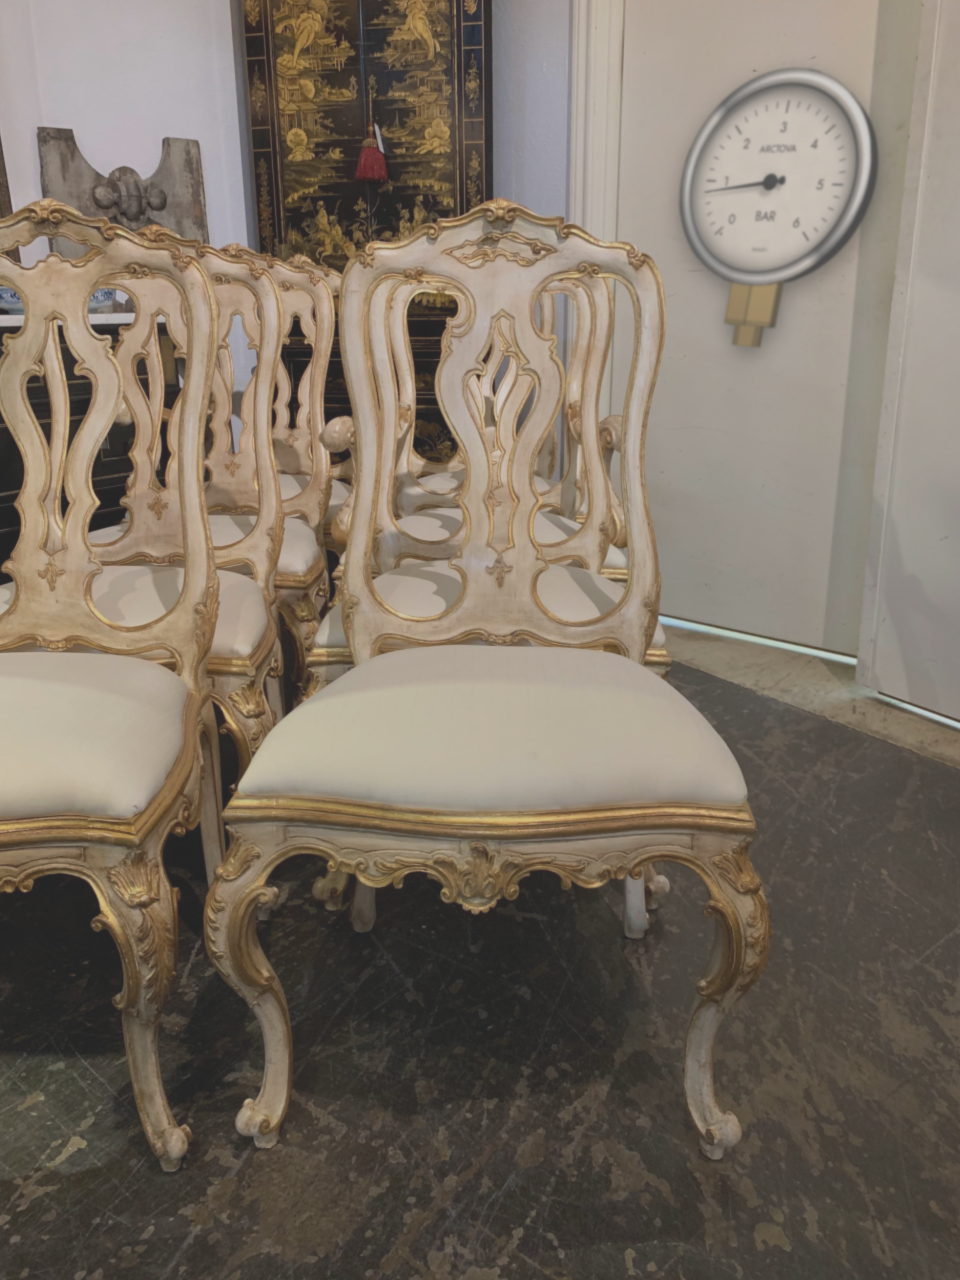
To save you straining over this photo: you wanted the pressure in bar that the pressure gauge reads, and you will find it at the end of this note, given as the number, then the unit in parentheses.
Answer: 0.8 (bar)
